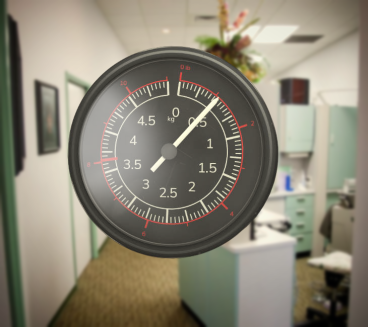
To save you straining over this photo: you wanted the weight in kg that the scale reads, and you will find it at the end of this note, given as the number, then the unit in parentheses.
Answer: 0.5 (kg)
